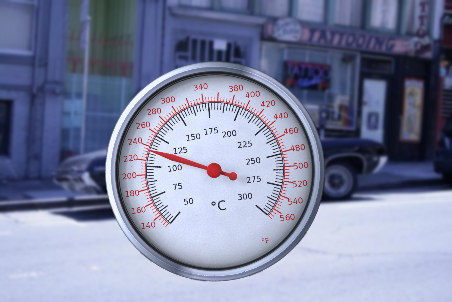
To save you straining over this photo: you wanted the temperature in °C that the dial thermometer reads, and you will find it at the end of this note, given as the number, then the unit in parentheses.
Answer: 112.5 (°C)
